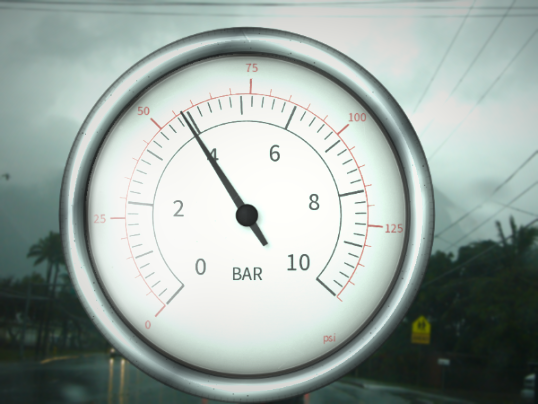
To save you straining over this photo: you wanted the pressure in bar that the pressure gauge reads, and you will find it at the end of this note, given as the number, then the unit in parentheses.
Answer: 3.9 (bar)
